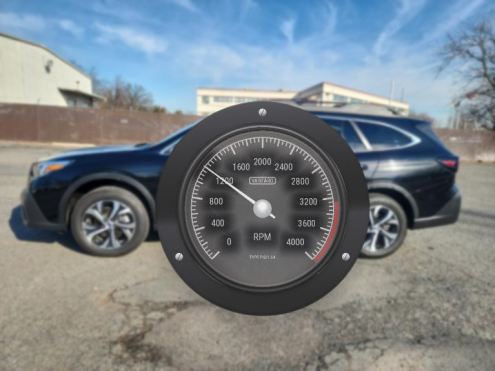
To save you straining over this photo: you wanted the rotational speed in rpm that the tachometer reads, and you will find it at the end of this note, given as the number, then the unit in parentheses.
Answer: 1200 (rpm)
